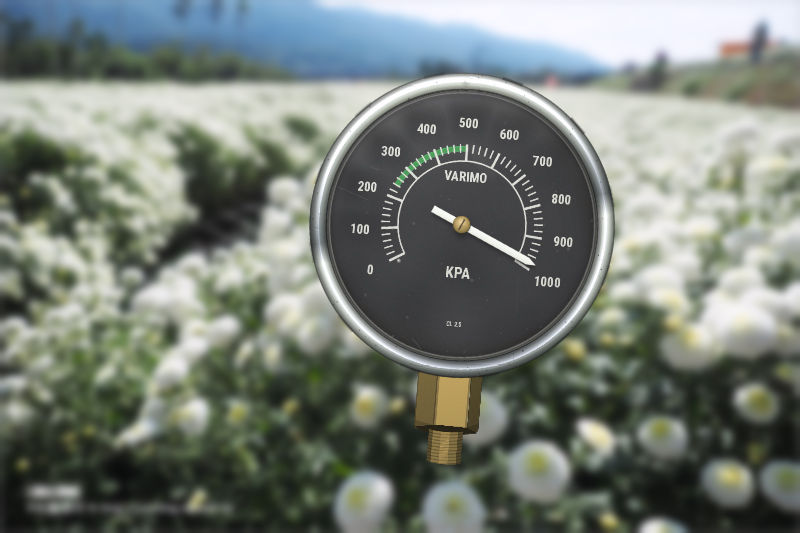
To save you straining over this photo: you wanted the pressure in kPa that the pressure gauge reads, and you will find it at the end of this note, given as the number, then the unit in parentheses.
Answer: 980 (kPa)
